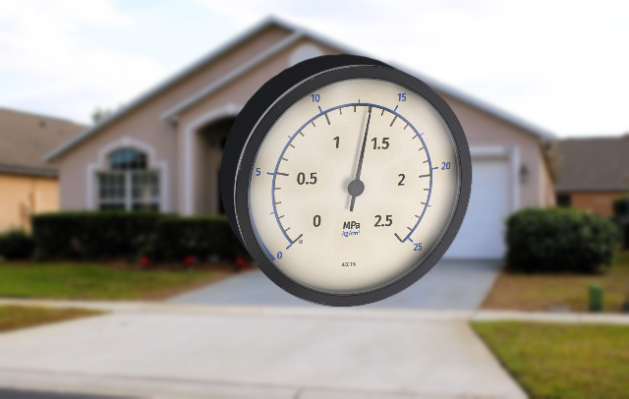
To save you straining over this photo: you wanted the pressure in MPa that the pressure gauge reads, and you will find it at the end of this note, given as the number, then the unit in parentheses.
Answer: 1.3 (MPa)
